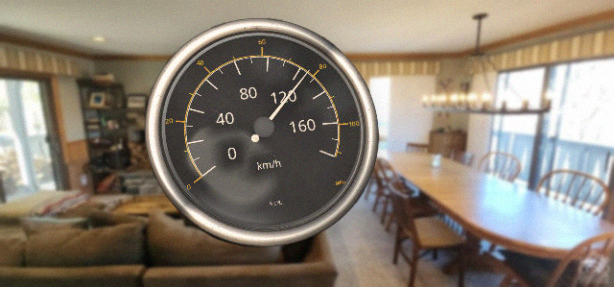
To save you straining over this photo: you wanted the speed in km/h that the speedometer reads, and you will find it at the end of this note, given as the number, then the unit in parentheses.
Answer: 125 (km/h)
